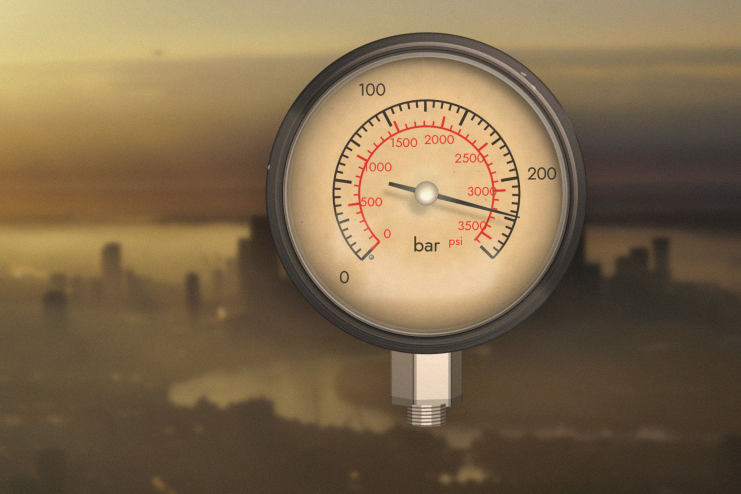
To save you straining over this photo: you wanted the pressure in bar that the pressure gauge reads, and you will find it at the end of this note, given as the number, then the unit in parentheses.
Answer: 222.5 (bar)
